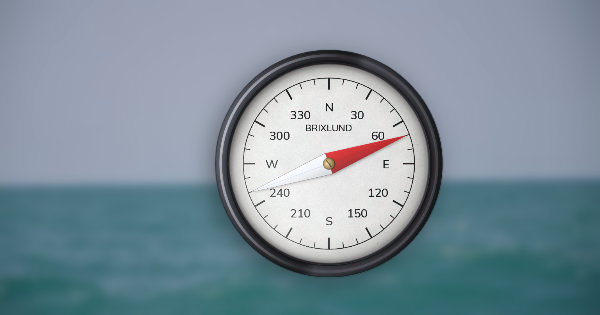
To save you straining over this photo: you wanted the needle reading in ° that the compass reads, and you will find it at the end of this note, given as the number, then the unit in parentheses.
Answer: 70 (°)
